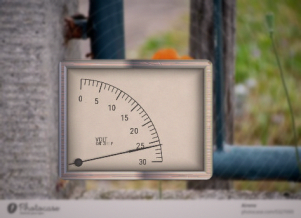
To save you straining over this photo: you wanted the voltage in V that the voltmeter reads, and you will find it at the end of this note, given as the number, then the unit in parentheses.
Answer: 26 (V)
